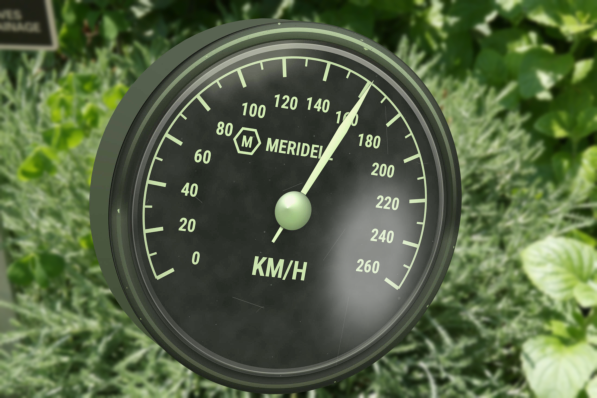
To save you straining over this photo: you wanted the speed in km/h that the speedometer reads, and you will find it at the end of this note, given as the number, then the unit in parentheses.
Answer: 160 (km/h)
